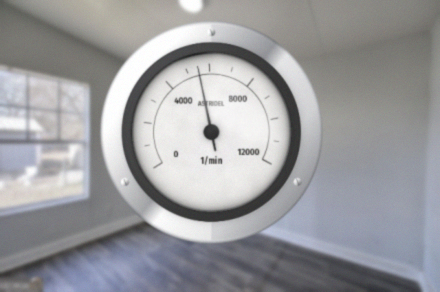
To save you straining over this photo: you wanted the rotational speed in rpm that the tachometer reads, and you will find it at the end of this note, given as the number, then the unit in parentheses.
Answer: 5500 (rpm)
